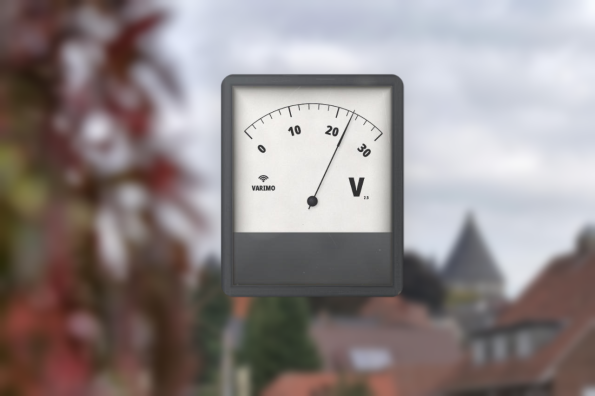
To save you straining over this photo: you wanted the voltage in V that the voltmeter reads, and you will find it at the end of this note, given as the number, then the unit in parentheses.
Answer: 23 (V)
